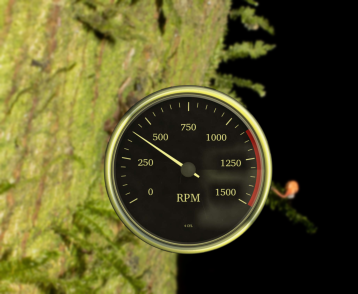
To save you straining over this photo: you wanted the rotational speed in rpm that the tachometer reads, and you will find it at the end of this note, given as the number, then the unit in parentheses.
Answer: 400 (rpm)
